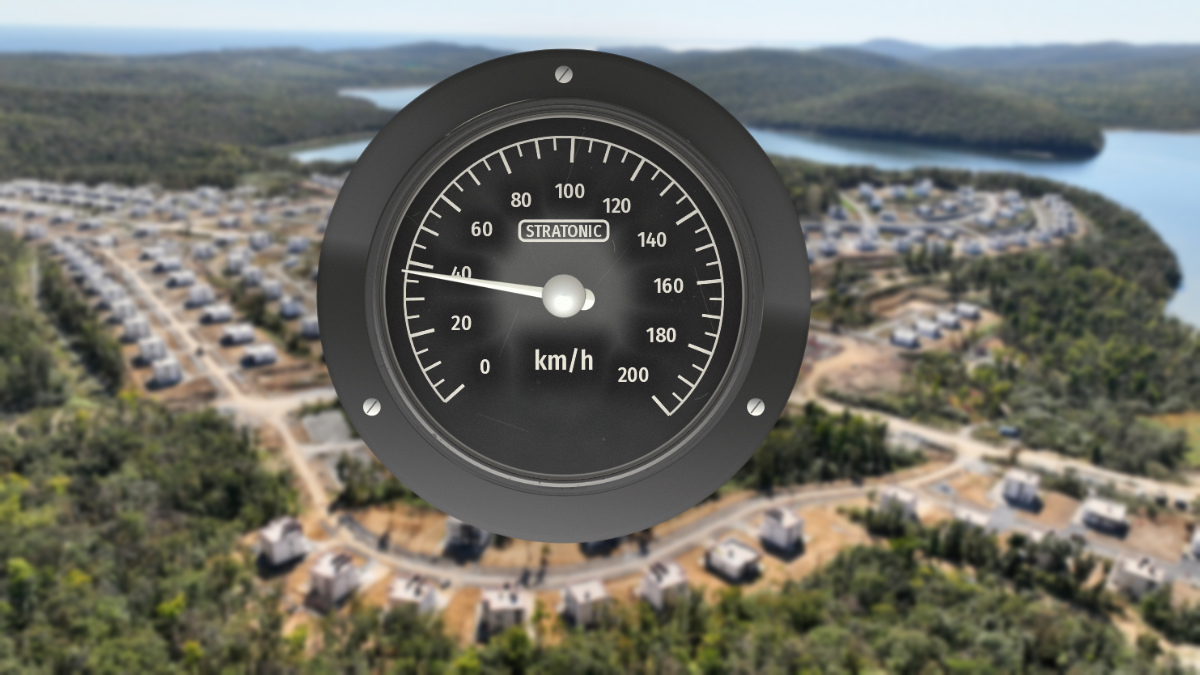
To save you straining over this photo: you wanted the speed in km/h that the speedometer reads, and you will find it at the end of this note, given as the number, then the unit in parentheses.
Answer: 37.5 (km/h)
